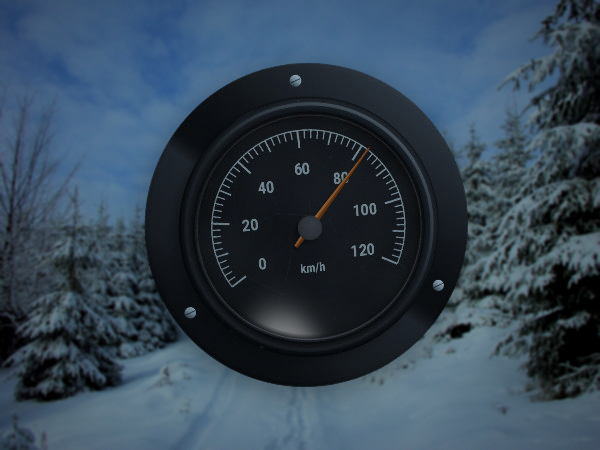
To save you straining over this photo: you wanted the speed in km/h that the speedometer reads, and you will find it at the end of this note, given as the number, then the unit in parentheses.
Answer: 82 (km/h)
